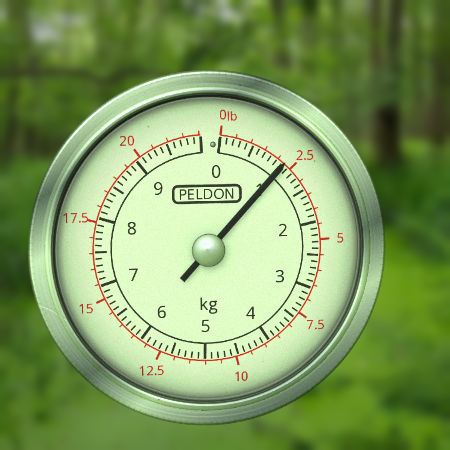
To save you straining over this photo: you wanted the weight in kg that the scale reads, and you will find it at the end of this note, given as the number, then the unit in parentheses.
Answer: 1 (kg)
